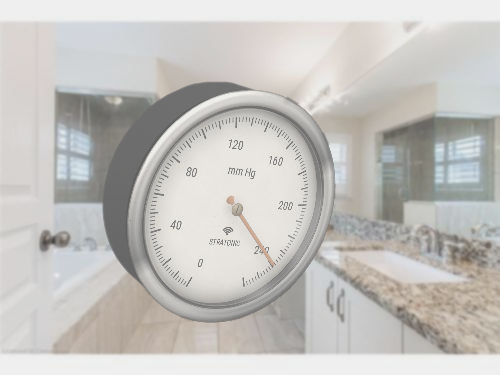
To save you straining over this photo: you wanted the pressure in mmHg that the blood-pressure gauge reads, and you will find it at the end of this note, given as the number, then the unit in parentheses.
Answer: 240 (mmHg)
